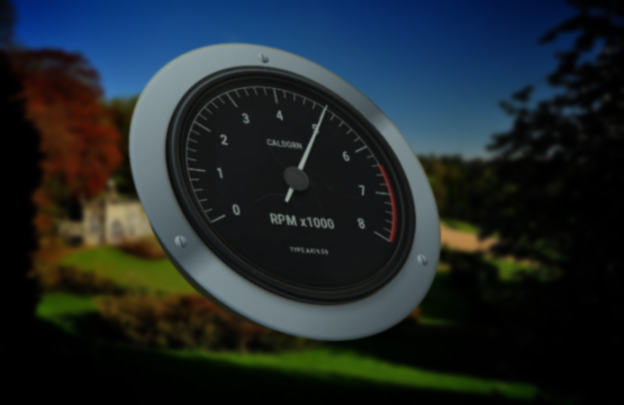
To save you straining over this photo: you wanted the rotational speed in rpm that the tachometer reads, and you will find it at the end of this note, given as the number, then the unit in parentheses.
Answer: 5000 (rpm)
